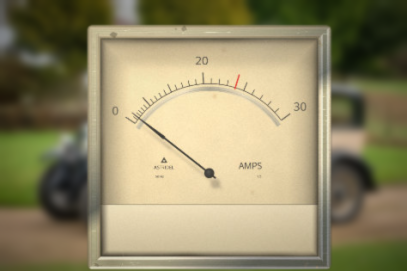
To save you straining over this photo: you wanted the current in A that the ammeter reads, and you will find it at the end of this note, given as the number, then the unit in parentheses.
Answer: 5 (A)
